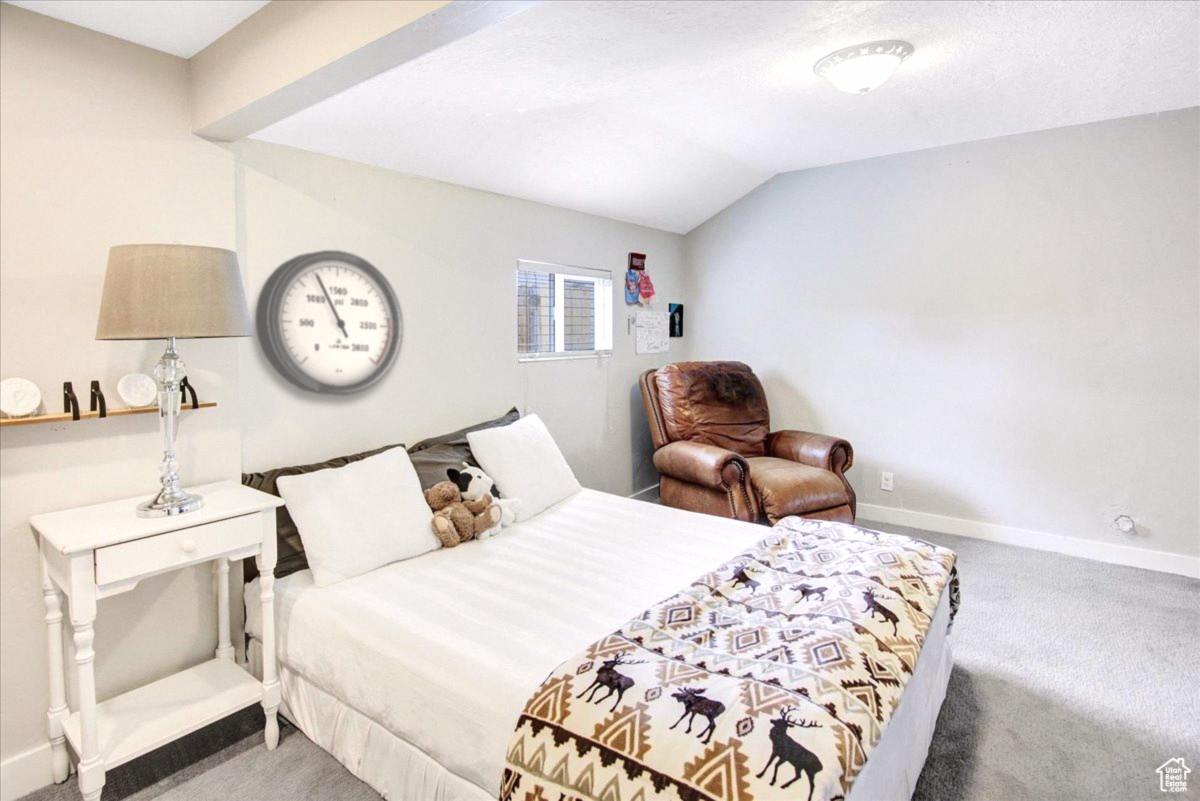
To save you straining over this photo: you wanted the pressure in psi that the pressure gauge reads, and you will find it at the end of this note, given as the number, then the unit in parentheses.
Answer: 1200 (psi)
